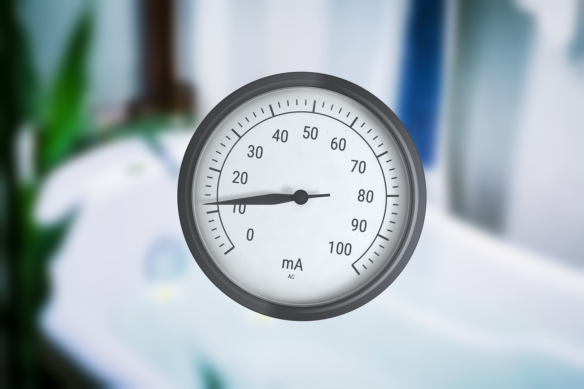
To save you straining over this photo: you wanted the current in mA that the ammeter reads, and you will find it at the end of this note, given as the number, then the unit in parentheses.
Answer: 12 (mA)
